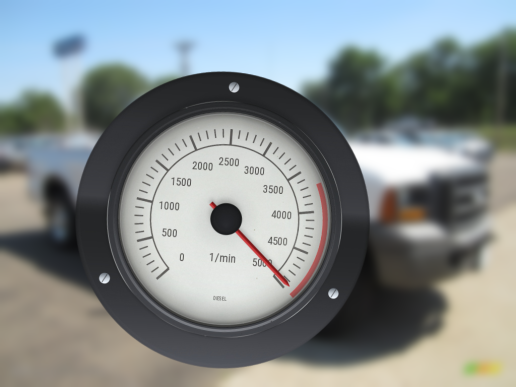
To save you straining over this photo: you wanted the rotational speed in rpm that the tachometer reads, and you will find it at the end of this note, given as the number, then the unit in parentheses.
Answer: 4950 (rpm)
